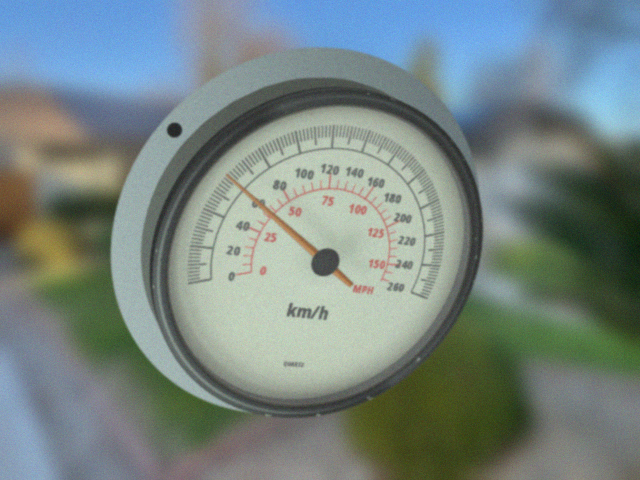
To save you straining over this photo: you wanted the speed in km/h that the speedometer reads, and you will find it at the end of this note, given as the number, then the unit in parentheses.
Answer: 60 (km/h)
